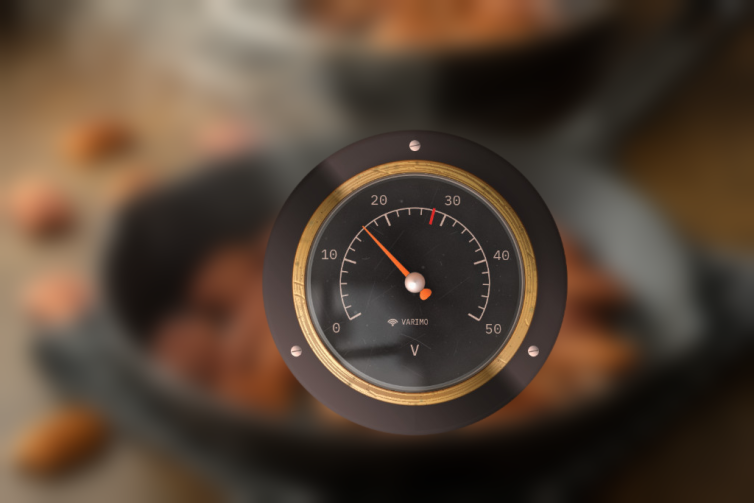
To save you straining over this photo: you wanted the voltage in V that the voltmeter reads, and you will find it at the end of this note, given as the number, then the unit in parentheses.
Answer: 16 (V)
